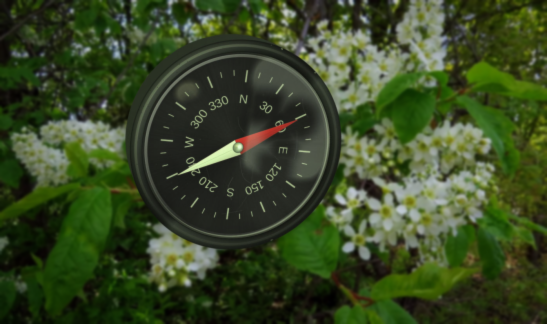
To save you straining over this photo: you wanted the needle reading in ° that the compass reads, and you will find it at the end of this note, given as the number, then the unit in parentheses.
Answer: 60 (°)
